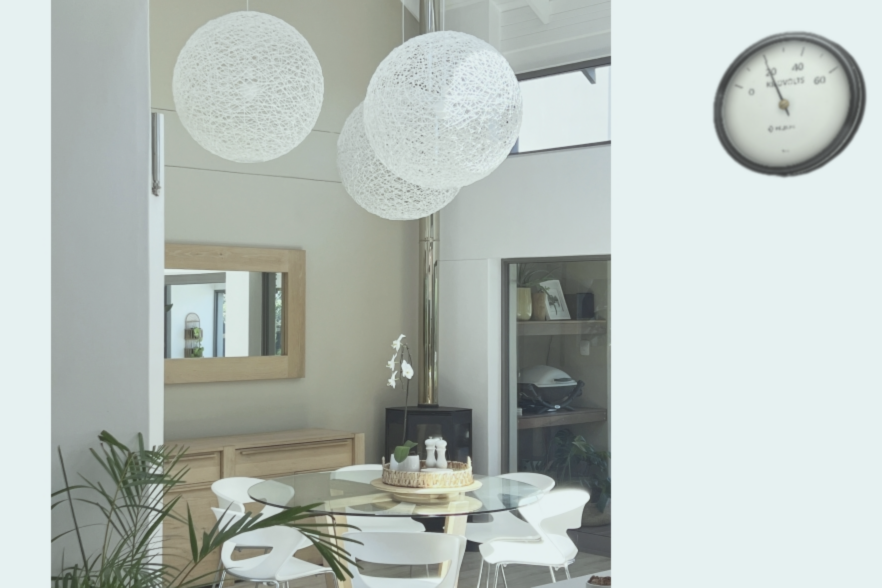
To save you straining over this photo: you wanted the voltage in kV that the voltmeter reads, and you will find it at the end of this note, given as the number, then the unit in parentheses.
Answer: 20 (kV)
